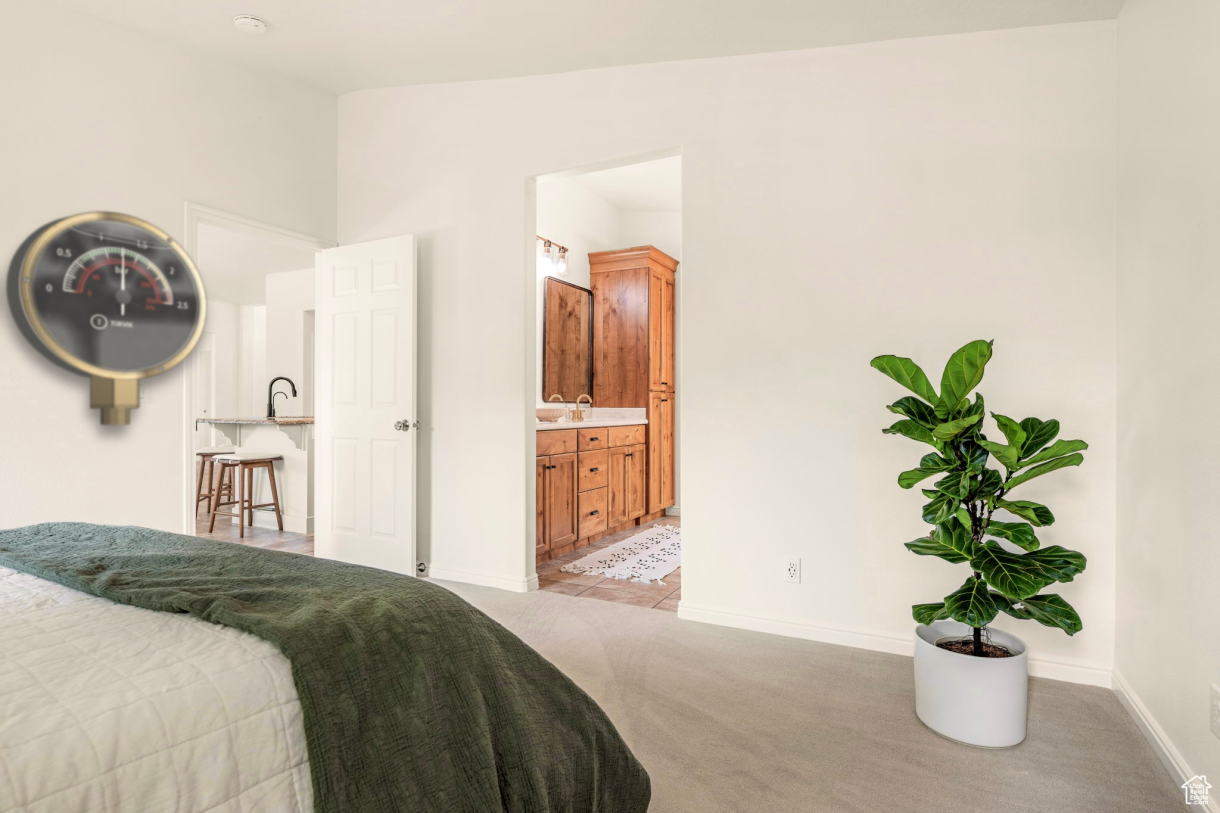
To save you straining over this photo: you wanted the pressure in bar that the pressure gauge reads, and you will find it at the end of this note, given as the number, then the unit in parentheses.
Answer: 1.25 (bar)
